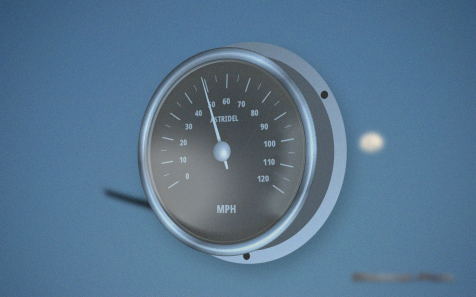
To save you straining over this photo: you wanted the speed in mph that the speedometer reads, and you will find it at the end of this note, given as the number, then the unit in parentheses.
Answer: 50 (mph)
